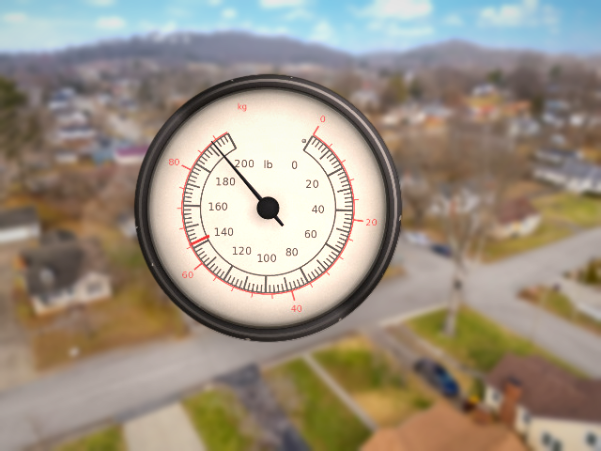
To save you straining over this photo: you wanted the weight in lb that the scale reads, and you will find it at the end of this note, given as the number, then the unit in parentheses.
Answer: 192 (lb)
